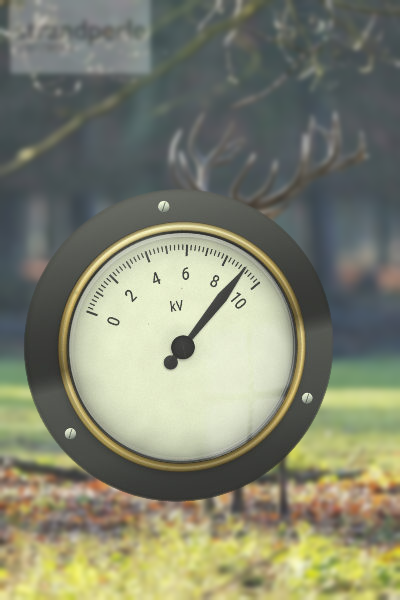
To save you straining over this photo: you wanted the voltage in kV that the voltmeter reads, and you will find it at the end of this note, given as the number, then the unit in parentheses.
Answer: 9 (kV)
